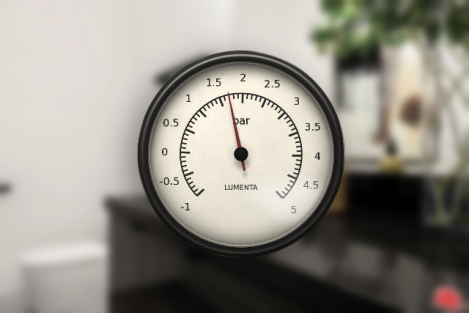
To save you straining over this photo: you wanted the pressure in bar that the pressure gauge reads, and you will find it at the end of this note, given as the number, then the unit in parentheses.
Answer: 1.7 (bar)
